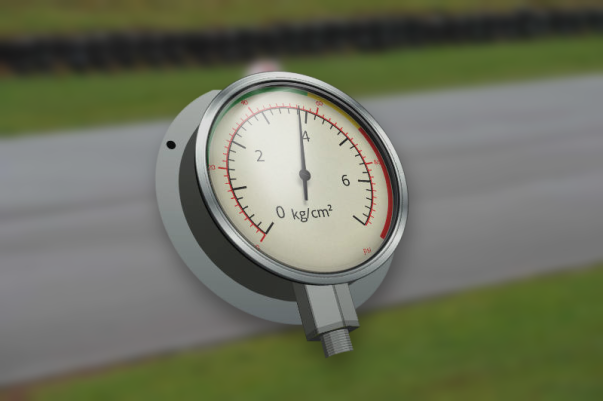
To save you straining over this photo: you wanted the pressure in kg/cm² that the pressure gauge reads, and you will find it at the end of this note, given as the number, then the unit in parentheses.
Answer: 3.8 (kg/cm²)
